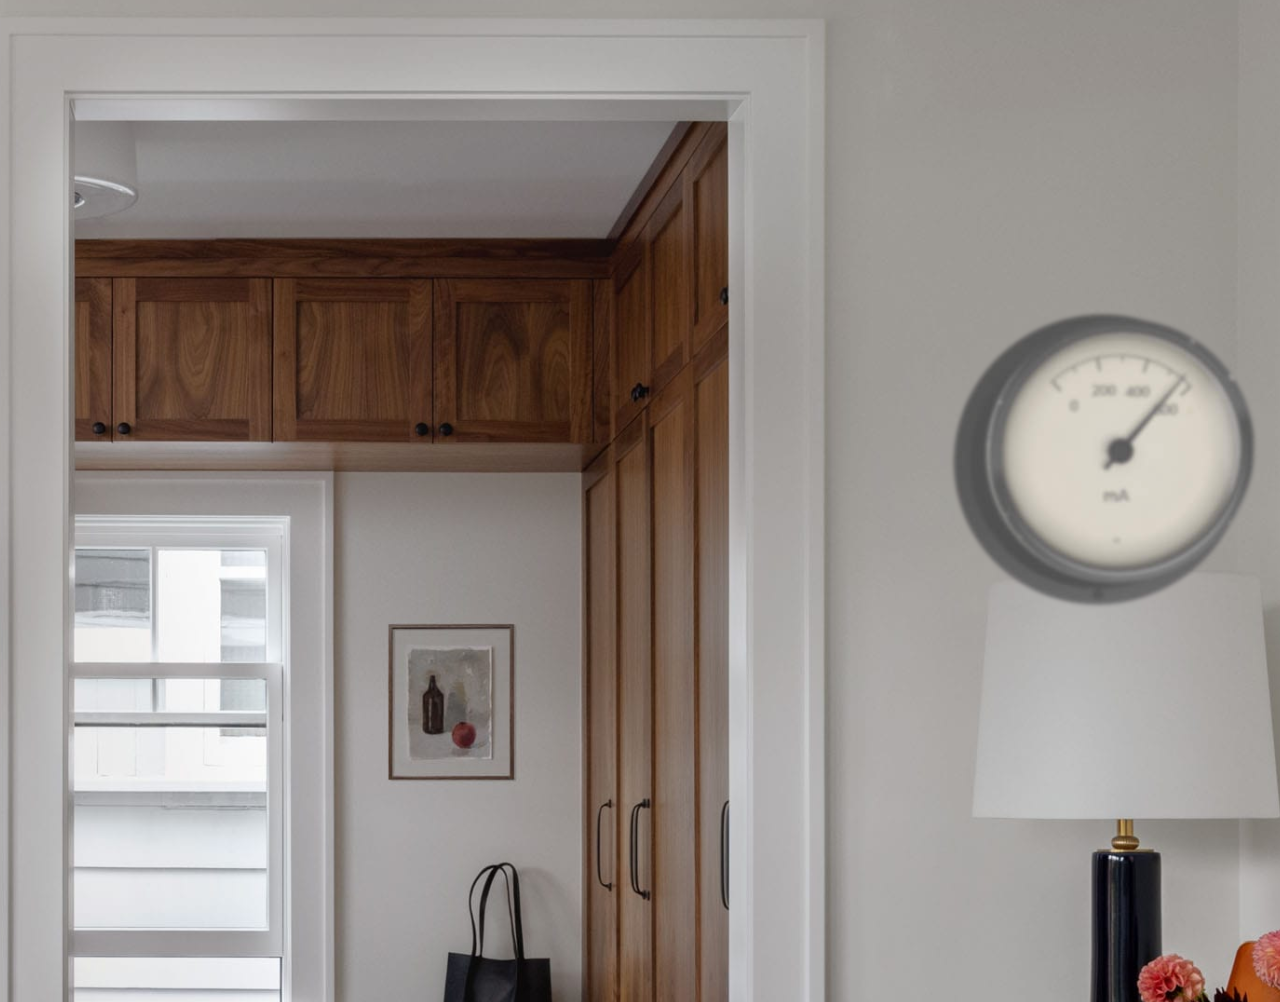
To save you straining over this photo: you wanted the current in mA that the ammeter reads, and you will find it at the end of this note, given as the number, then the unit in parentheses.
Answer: 550 (mA)
